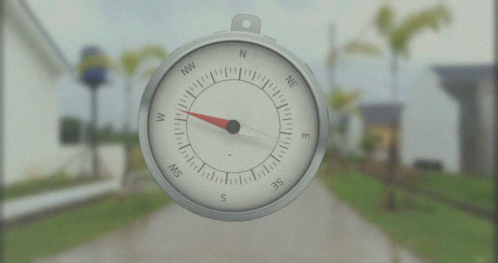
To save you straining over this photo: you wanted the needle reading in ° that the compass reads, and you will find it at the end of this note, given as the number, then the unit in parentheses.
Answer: 280 (°)
